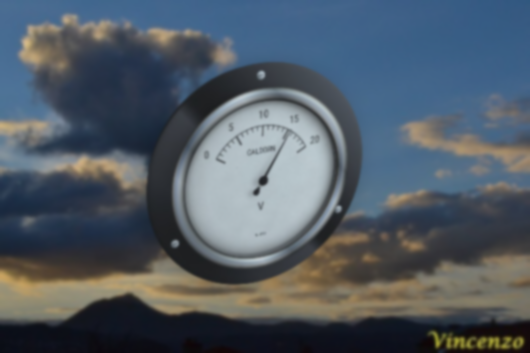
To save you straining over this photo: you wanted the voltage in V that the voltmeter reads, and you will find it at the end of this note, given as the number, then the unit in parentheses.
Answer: 15 (V)
